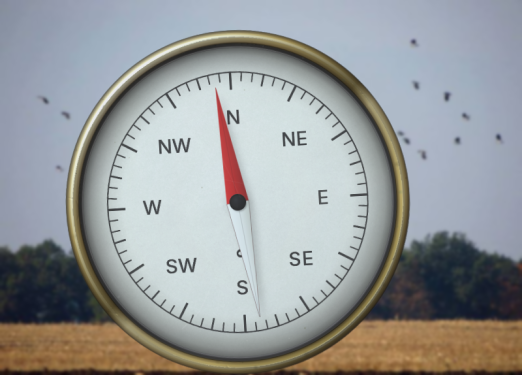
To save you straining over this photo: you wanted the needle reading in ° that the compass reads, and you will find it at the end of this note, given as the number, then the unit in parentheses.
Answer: 352.5 (°)
